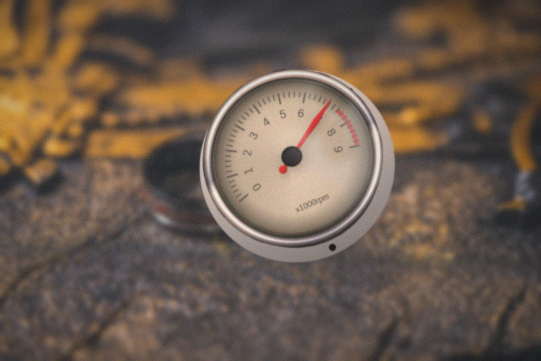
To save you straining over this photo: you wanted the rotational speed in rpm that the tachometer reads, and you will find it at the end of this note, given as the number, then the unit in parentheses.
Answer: 7000 (rpm)
